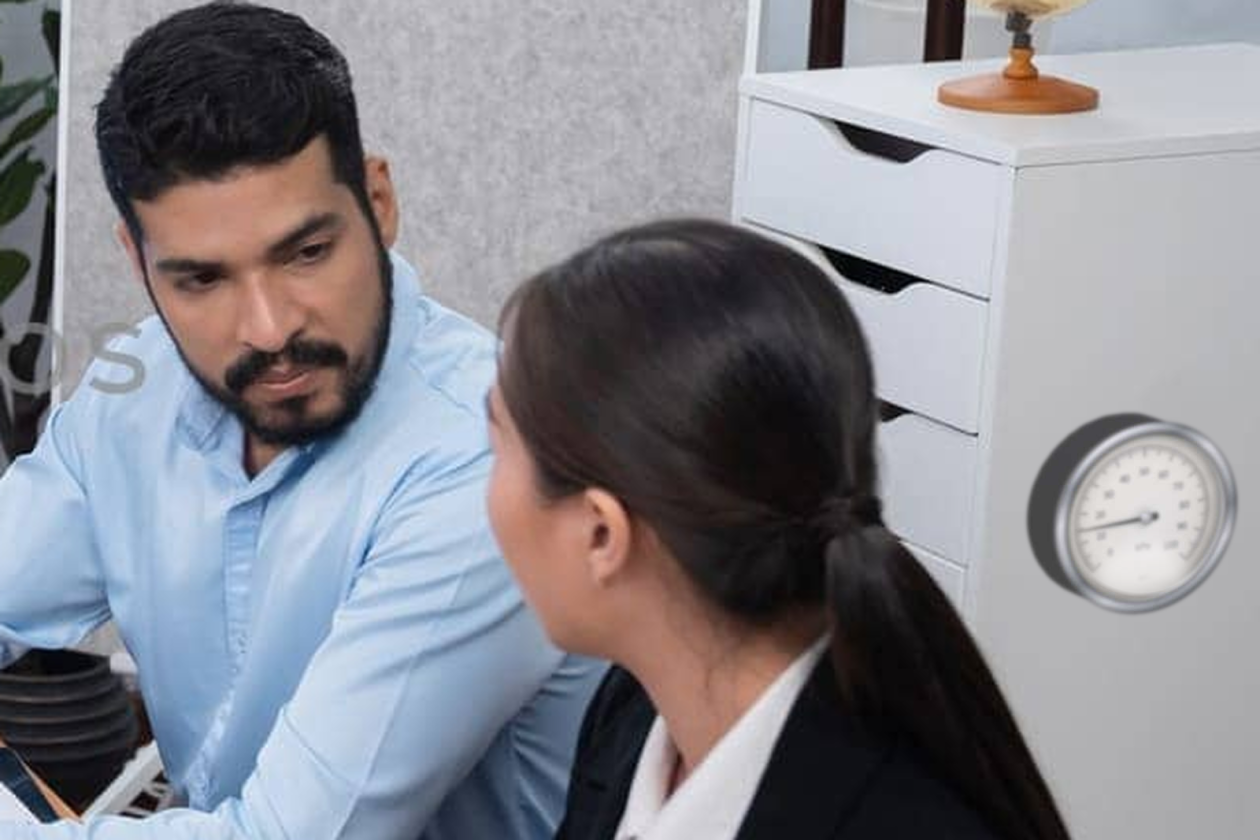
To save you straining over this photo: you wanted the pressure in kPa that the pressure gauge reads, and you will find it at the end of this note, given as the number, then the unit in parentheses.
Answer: 15 (kPa)
